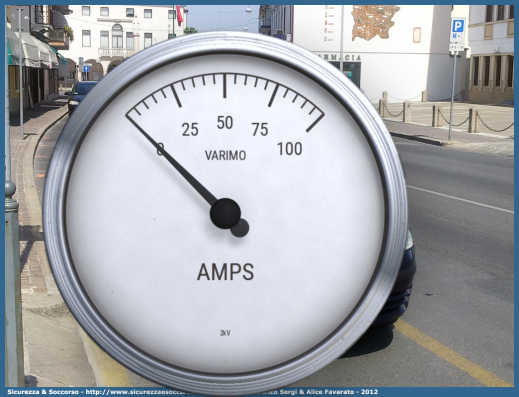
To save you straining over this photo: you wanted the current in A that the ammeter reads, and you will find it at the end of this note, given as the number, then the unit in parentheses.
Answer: 0 (A)
